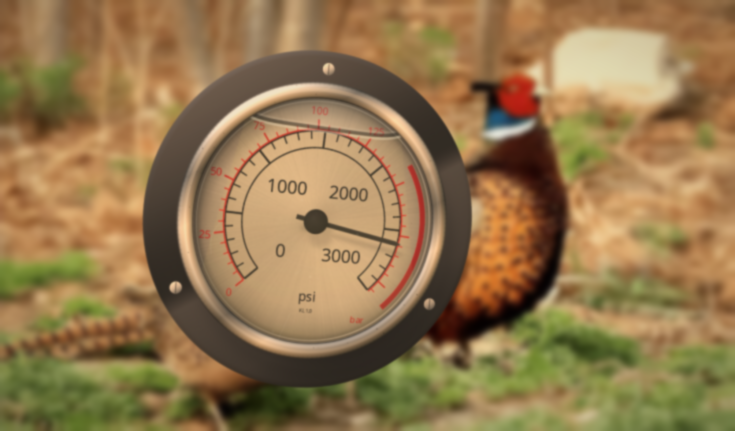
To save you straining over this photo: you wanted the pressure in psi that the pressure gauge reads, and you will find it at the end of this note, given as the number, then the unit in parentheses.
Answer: 2600 (psi)
